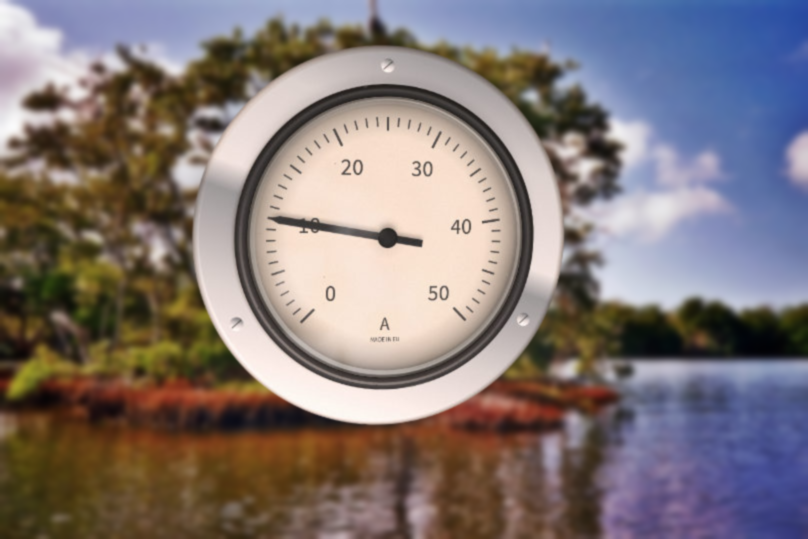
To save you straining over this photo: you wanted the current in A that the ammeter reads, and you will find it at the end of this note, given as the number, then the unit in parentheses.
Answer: 10 (A)
